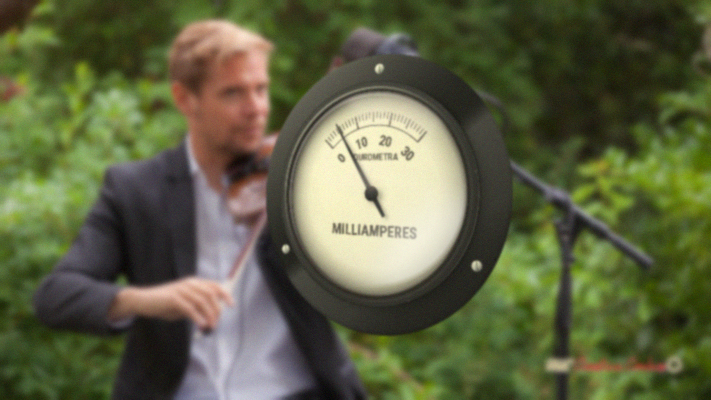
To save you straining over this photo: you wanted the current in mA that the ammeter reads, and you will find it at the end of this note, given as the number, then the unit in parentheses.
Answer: 5 (mA)
